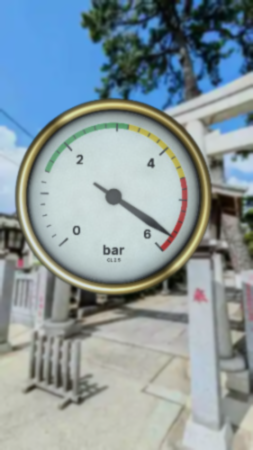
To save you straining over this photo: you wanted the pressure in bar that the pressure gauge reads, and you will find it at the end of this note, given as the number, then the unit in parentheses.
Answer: 5.7 (bar)
